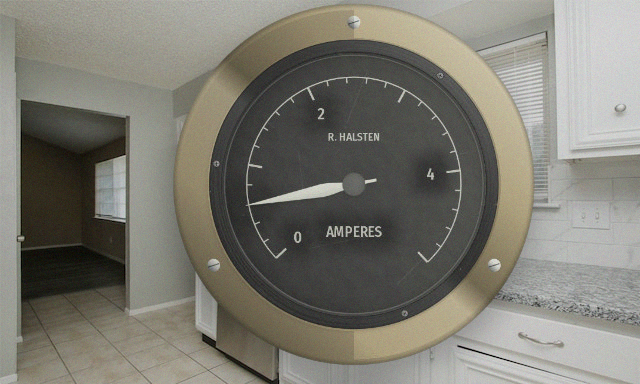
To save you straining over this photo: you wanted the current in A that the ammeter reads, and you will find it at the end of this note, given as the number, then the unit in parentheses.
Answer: 0.6 (A)
